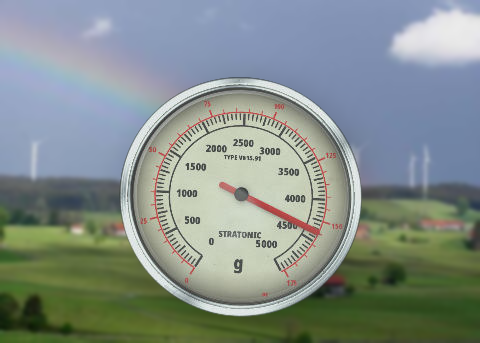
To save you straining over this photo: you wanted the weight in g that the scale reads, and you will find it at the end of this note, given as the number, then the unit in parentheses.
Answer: 4400 (g)
